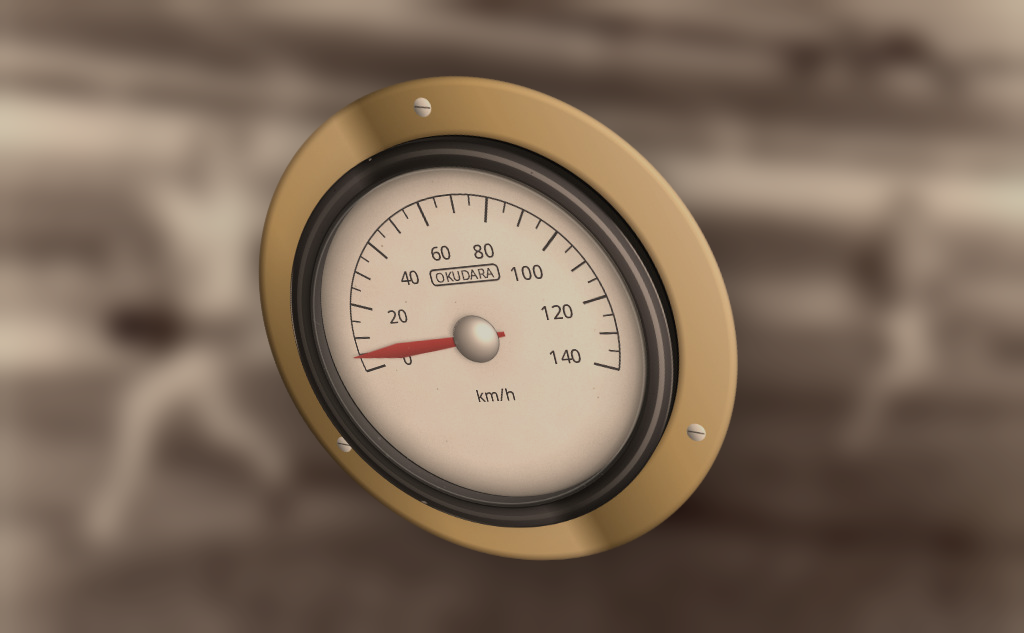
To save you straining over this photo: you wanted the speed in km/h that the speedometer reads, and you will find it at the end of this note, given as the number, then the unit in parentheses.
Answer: 5 (km/h)
